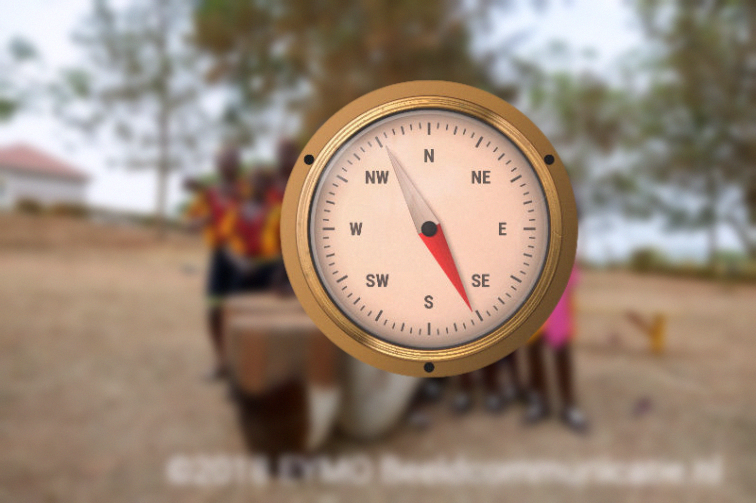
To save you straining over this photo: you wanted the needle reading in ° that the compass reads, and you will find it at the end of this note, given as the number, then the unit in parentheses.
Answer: 152.5 (°)
